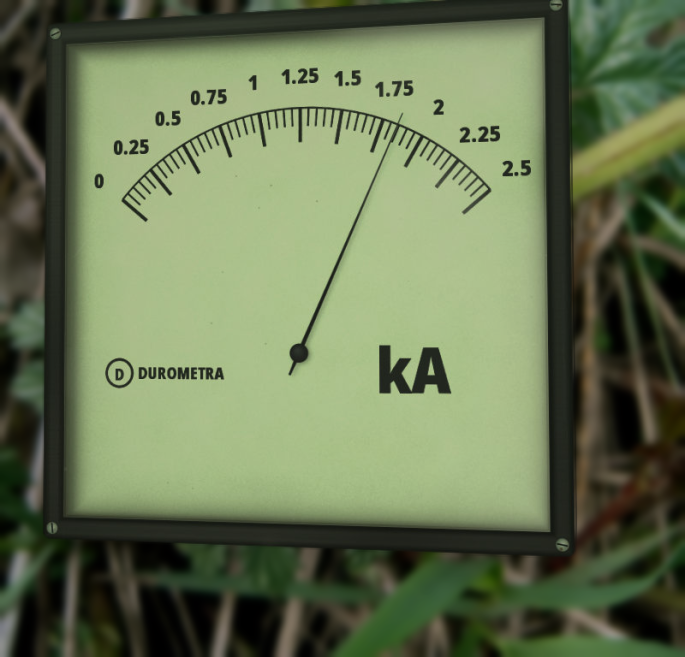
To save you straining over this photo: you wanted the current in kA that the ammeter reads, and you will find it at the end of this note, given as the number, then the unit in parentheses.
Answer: 1.85 (kA)
